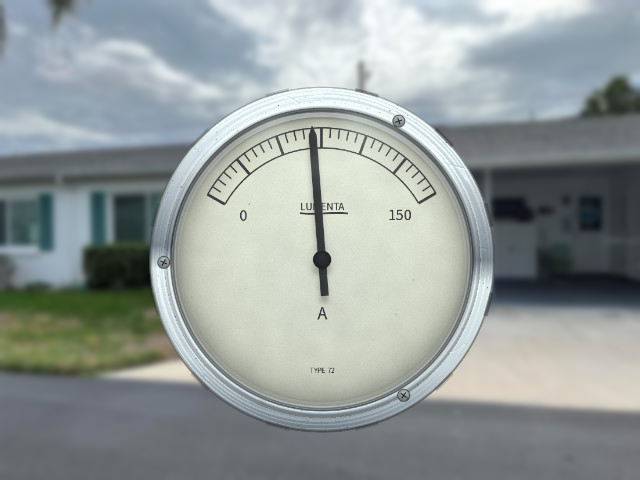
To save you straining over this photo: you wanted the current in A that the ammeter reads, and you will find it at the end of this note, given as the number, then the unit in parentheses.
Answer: 70 (A)
